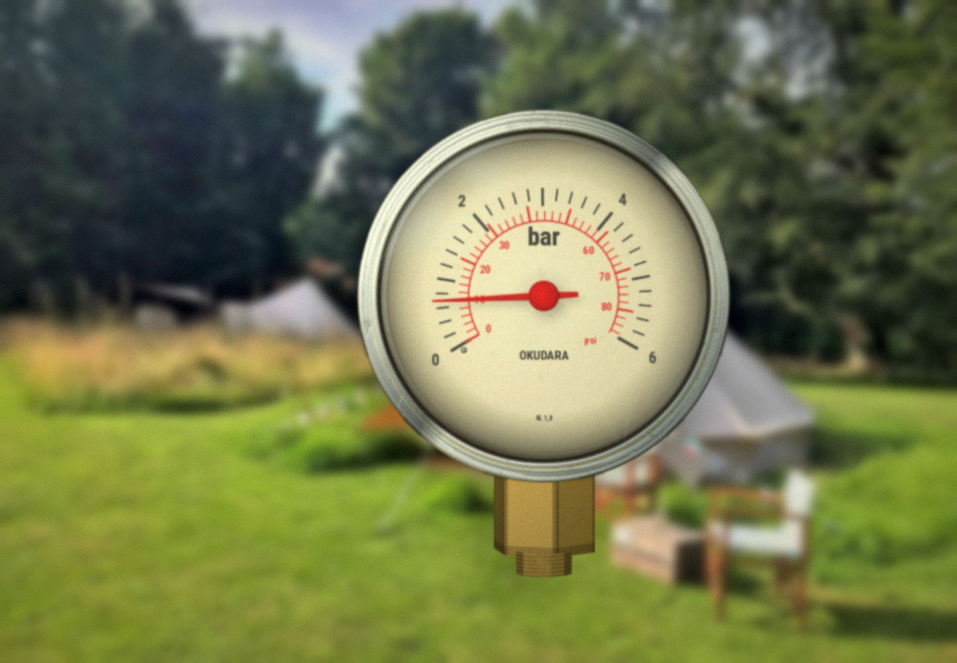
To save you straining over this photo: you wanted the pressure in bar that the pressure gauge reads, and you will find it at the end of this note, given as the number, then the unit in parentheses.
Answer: 0.7 (bar)
